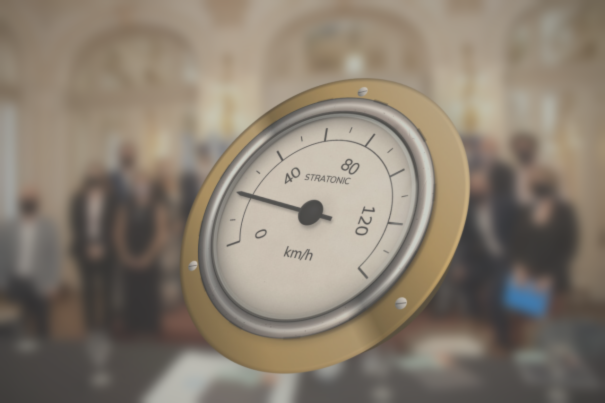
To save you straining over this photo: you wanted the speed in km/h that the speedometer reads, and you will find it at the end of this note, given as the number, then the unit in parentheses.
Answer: 20 (km/h)
